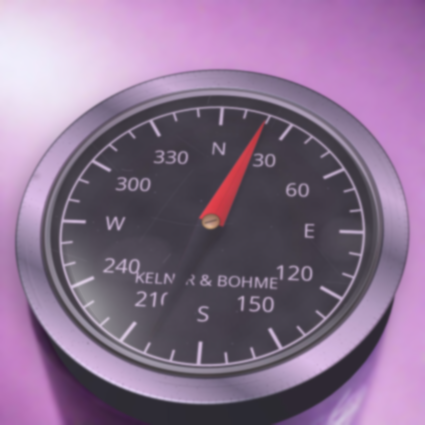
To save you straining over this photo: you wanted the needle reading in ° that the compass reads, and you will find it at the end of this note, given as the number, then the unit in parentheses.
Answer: 20 (°)
